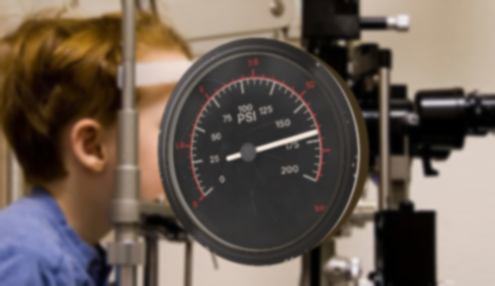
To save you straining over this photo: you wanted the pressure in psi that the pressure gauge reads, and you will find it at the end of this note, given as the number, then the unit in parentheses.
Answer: 170 (psi)
